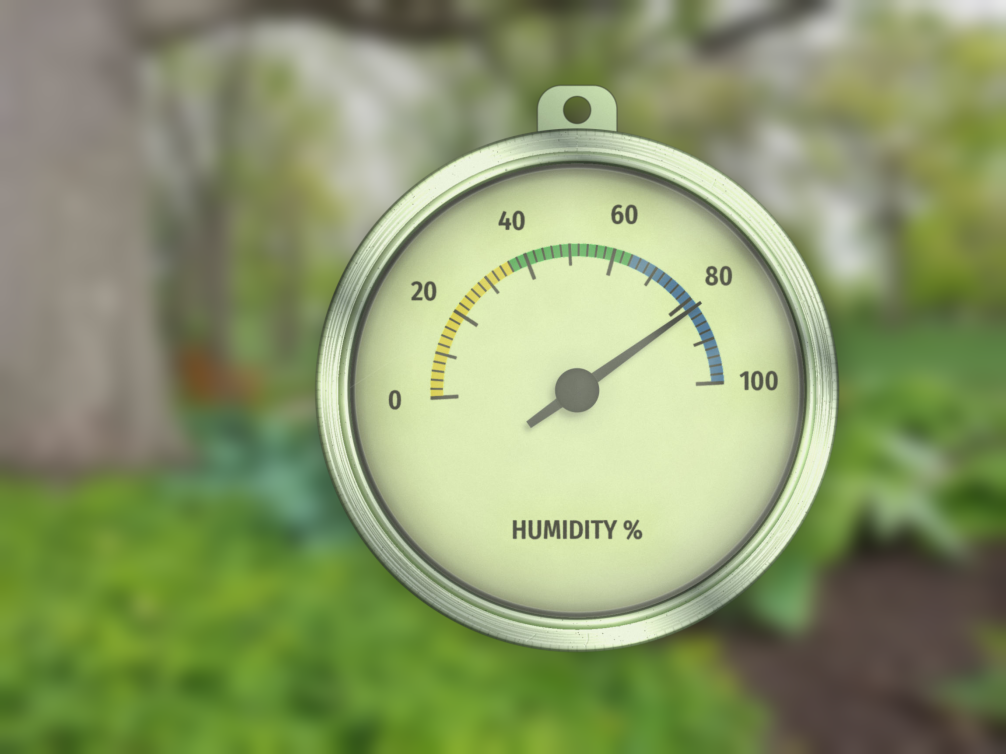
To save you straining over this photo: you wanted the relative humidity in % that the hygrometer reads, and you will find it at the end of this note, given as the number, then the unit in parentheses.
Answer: 82 (%)
